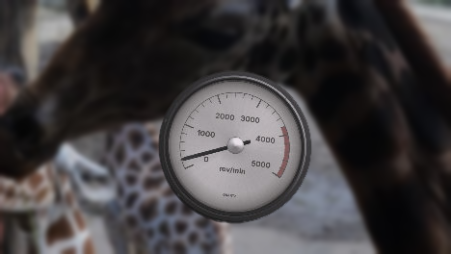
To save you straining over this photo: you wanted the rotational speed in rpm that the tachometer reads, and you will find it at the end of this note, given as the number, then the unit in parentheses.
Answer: 200 (rpm)
